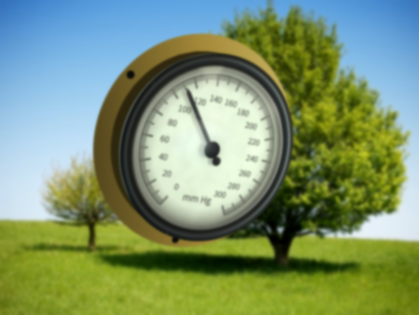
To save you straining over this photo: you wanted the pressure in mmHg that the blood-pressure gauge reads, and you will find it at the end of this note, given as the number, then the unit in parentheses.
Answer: 110 (mmHg)
